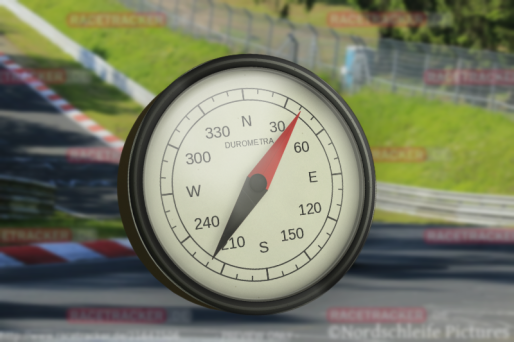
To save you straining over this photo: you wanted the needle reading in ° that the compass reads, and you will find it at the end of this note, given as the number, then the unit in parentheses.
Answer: 40 (°)
